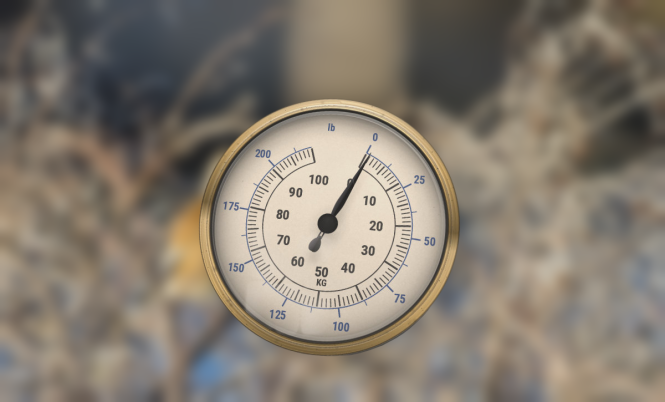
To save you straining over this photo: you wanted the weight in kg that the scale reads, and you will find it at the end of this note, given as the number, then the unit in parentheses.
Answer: 1 (kg)
